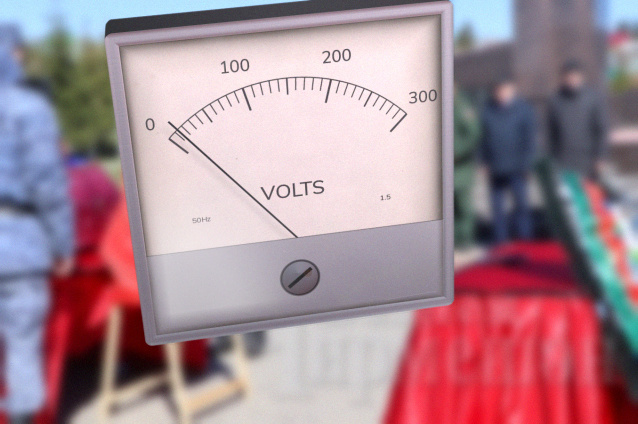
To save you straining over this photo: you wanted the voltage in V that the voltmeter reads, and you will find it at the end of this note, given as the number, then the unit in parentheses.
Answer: 15 (V)
